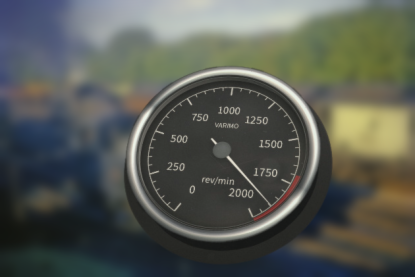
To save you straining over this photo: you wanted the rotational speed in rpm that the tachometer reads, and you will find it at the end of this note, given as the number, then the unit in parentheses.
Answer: 1900 (rpm)
